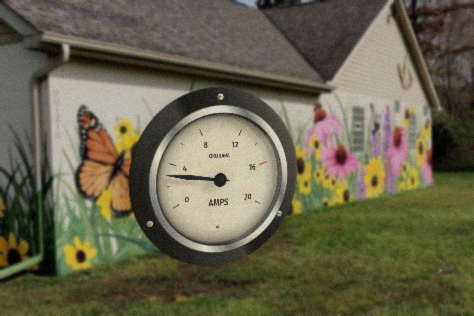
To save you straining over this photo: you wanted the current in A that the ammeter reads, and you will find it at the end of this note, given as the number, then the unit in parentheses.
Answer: 3 (A)
